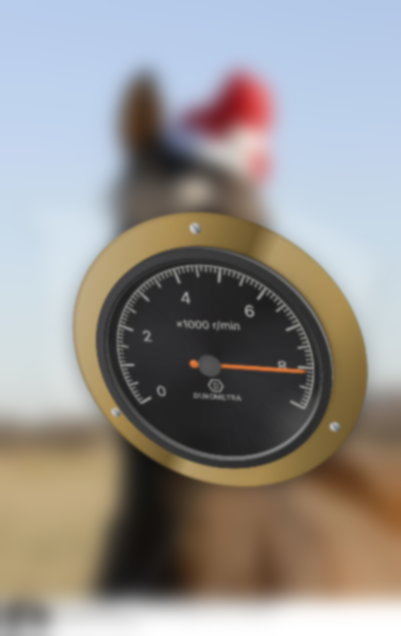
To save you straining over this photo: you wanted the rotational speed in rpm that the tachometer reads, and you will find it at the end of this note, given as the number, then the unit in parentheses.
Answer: 8000 (rpm)
